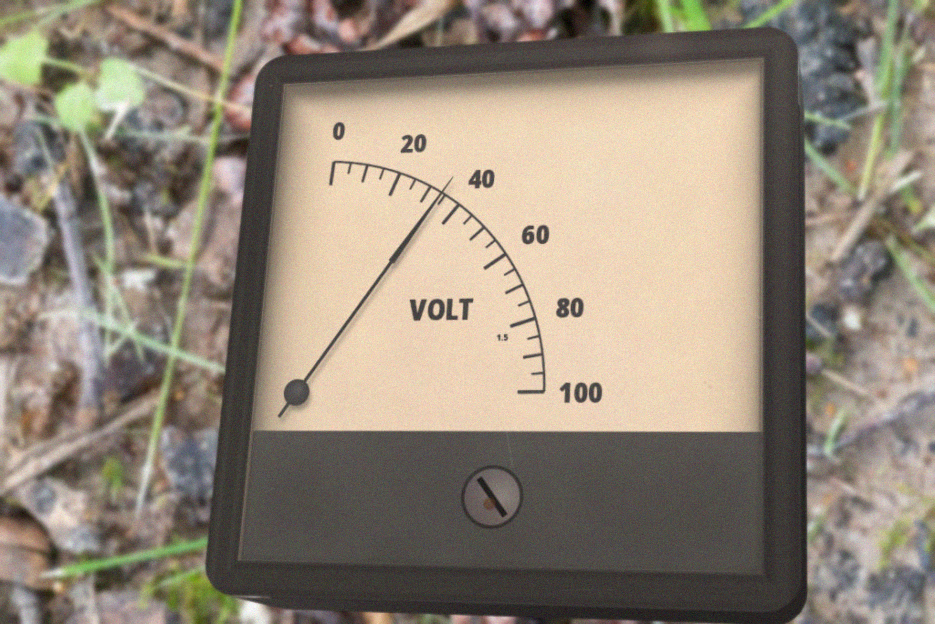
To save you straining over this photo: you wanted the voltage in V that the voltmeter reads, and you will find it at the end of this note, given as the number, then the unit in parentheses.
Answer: 35 (V)
